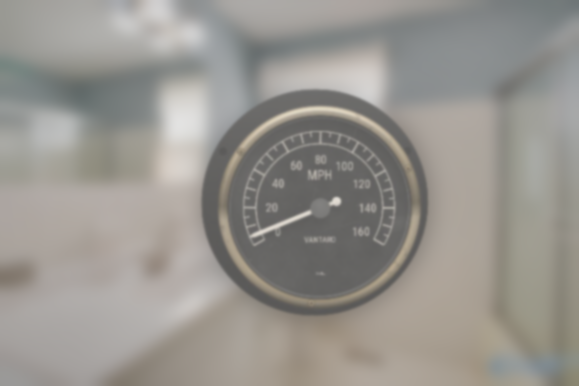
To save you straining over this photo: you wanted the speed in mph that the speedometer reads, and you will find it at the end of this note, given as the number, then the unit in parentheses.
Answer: 5 (mph)
